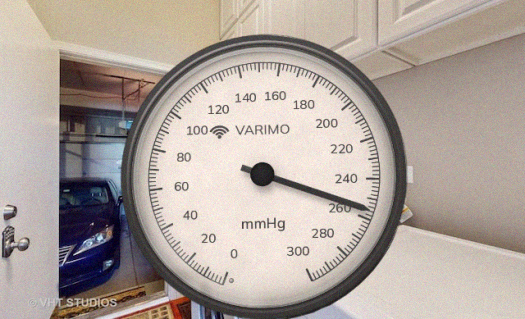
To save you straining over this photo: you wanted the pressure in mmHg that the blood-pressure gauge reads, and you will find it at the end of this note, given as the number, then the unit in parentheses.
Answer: 256 (mmHg)
